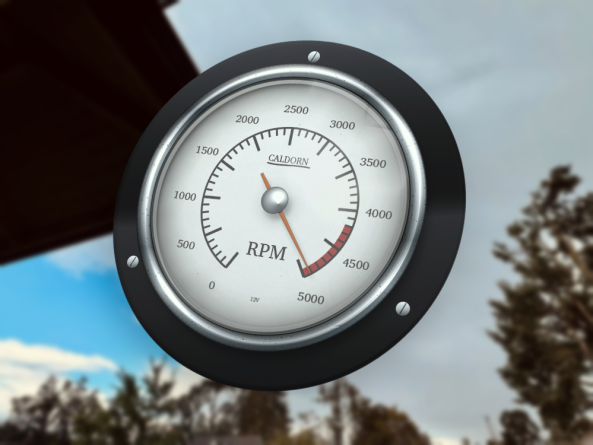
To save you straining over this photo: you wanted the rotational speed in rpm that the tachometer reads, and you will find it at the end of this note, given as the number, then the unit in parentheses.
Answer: 4900 (rpm)
